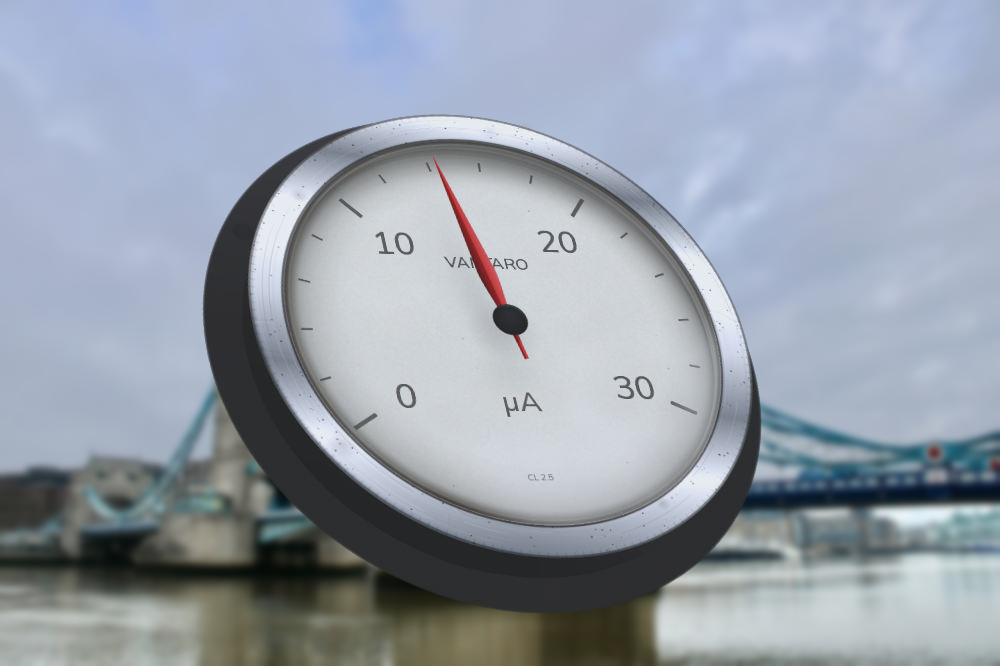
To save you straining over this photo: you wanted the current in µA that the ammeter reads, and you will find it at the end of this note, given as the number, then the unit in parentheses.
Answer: 14 (µA)
